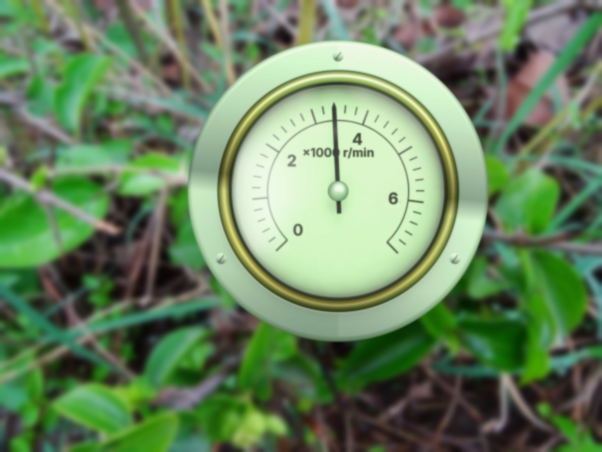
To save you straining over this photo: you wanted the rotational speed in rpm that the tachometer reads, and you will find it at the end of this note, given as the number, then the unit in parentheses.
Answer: 3400 (rpm)
